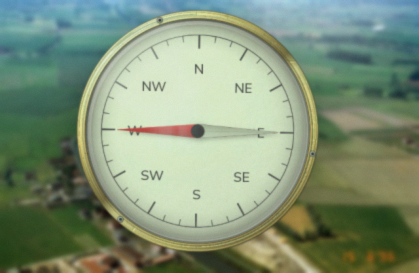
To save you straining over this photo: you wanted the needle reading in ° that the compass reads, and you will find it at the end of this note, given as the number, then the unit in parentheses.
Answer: 270 (°)
